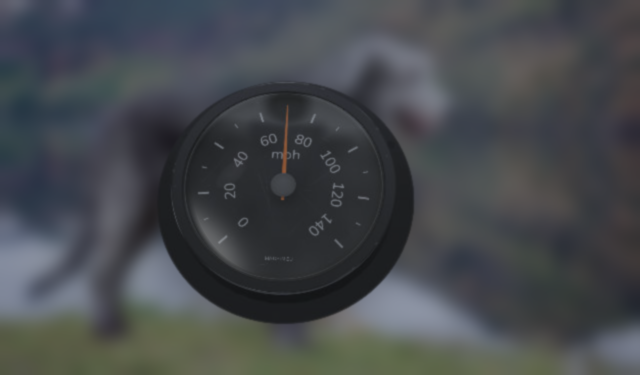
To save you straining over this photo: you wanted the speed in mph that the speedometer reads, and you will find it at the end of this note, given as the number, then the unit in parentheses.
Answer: 70 (mph)
